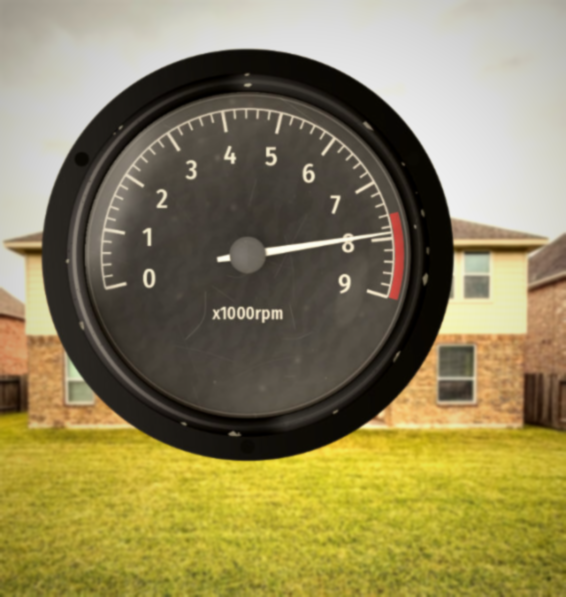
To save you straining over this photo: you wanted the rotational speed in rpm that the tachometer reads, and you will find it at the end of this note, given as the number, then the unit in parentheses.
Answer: 7900 (rpm)
